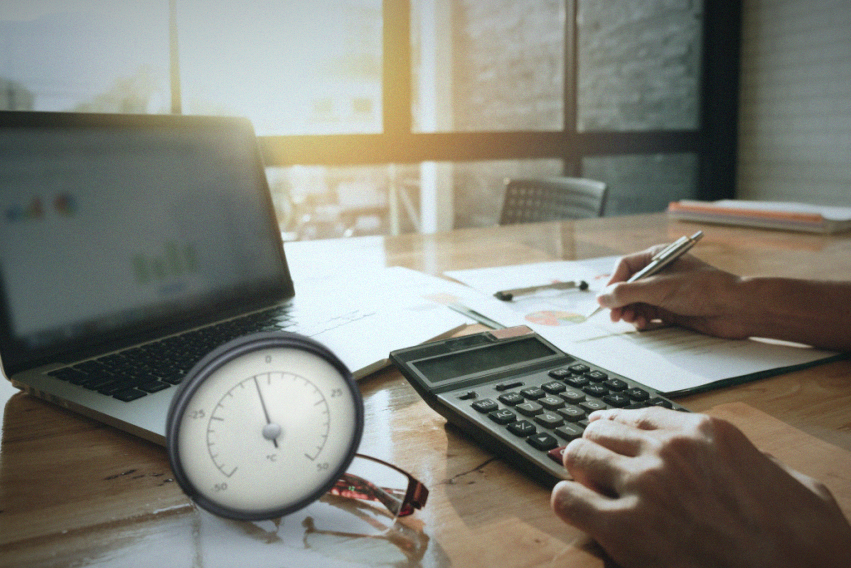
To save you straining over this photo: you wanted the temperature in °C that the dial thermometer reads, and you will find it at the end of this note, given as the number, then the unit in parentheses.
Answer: -5 (°C)
